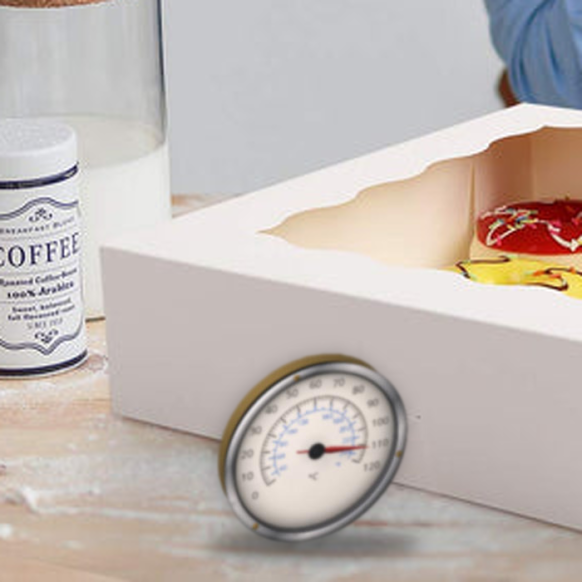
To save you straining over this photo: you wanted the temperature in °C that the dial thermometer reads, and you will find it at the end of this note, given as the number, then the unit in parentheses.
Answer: 110 (°C)
